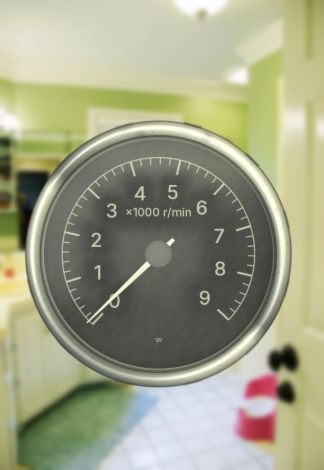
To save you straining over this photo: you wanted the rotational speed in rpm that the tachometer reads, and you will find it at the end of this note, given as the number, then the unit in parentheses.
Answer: 100 (rpm)
